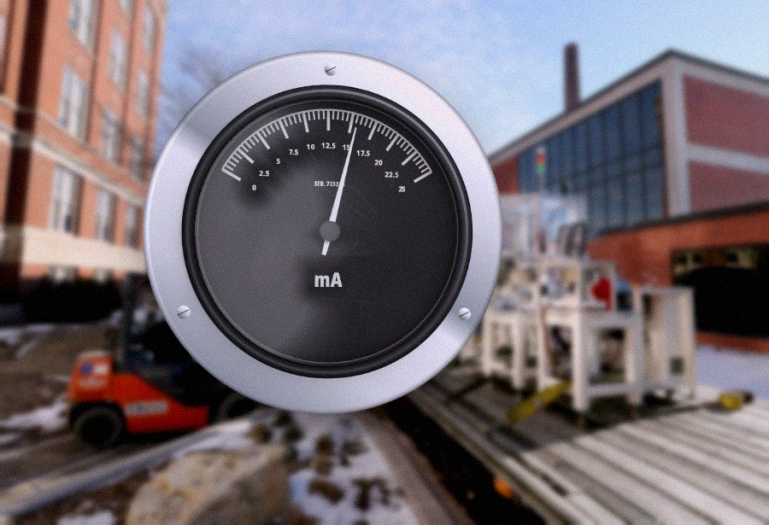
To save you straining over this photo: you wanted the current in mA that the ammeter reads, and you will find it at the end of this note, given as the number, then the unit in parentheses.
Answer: 15.5 (mA)
